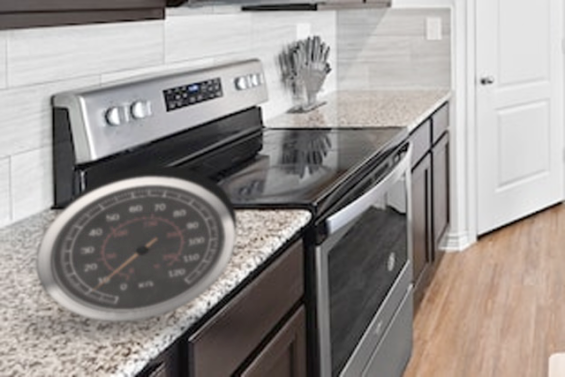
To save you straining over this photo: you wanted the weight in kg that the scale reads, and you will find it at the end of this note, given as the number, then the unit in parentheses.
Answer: 10 (kg)
